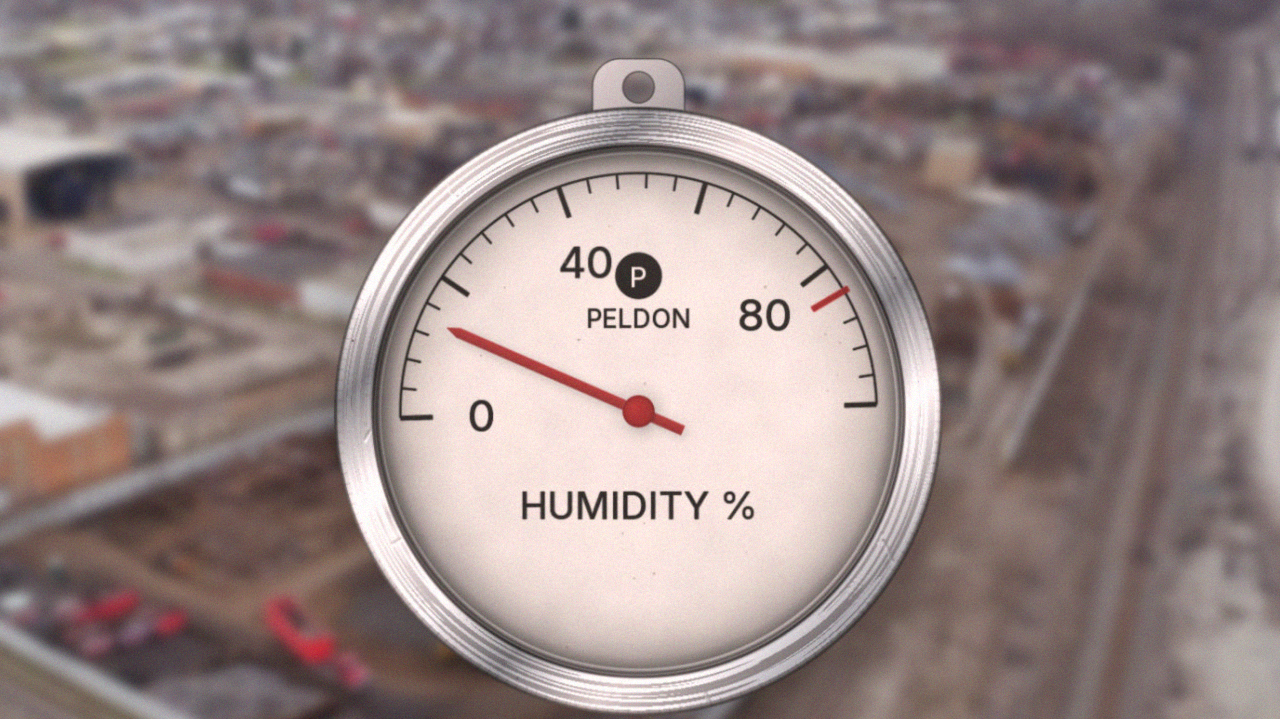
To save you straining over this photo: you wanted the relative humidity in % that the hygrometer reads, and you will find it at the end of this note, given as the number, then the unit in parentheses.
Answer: 14 (%)
